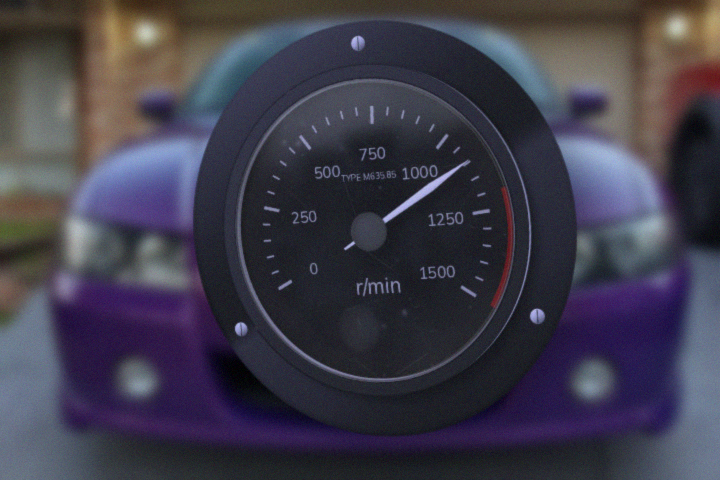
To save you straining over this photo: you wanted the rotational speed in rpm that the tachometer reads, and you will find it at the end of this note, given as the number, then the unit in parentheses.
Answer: 1100 (rpm)
